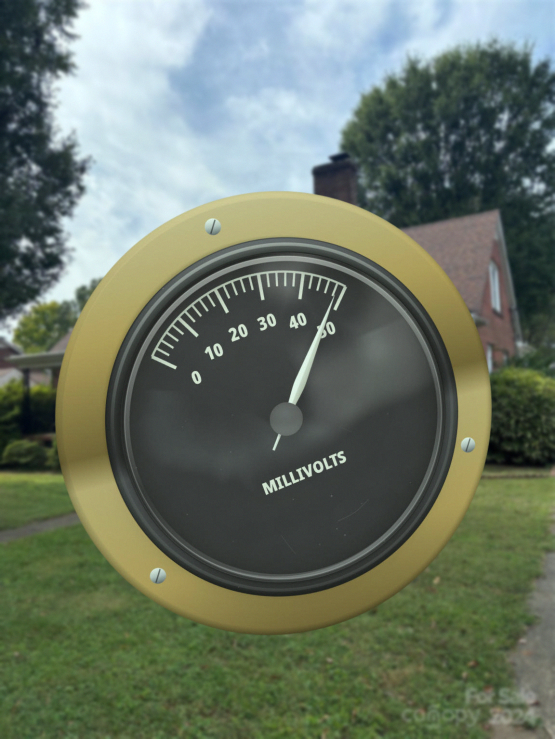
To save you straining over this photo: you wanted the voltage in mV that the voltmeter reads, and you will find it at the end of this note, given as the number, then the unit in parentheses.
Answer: 48 (mV)
